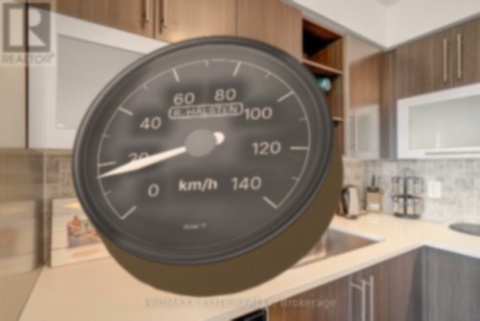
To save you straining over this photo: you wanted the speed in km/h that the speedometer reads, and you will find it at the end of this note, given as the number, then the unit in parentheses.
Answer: 15 (km/h)
